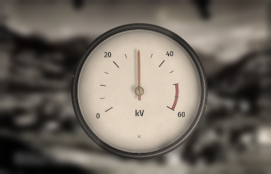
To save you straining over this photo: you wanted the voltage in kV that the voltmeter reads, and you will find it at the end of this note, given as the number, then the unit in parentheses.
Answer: 30 (kV)
